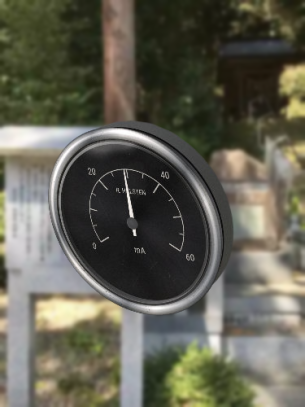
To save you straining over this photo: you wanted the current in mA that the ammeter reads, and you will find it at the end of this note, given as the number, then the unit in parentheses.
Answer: 30 (mA)
